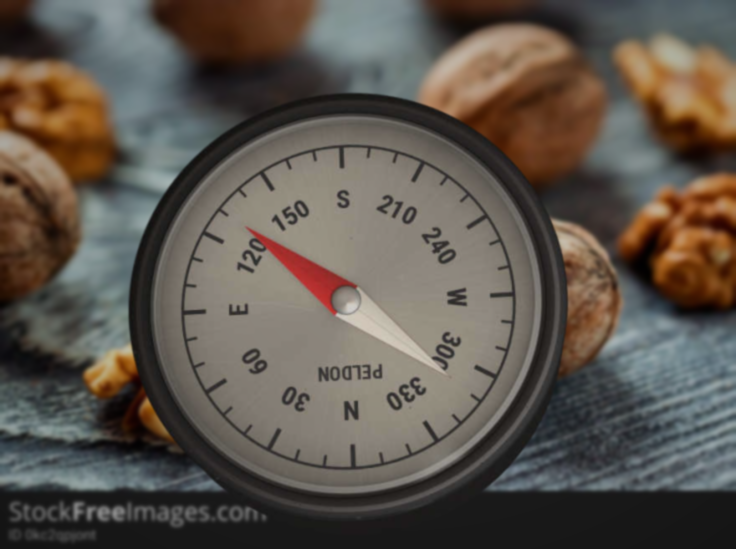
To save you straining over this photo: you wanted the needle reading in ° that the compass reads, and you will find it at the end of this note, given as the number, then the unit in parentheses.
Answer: 130 (°)
